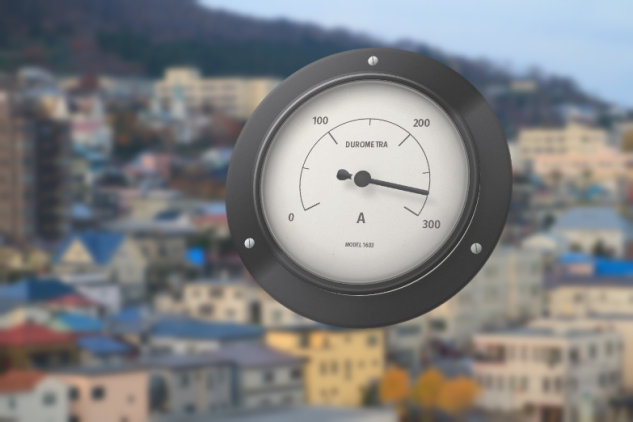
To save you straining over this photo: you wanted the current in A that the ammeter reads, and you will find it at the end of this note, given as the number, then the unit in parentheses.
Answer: 275 (A)
